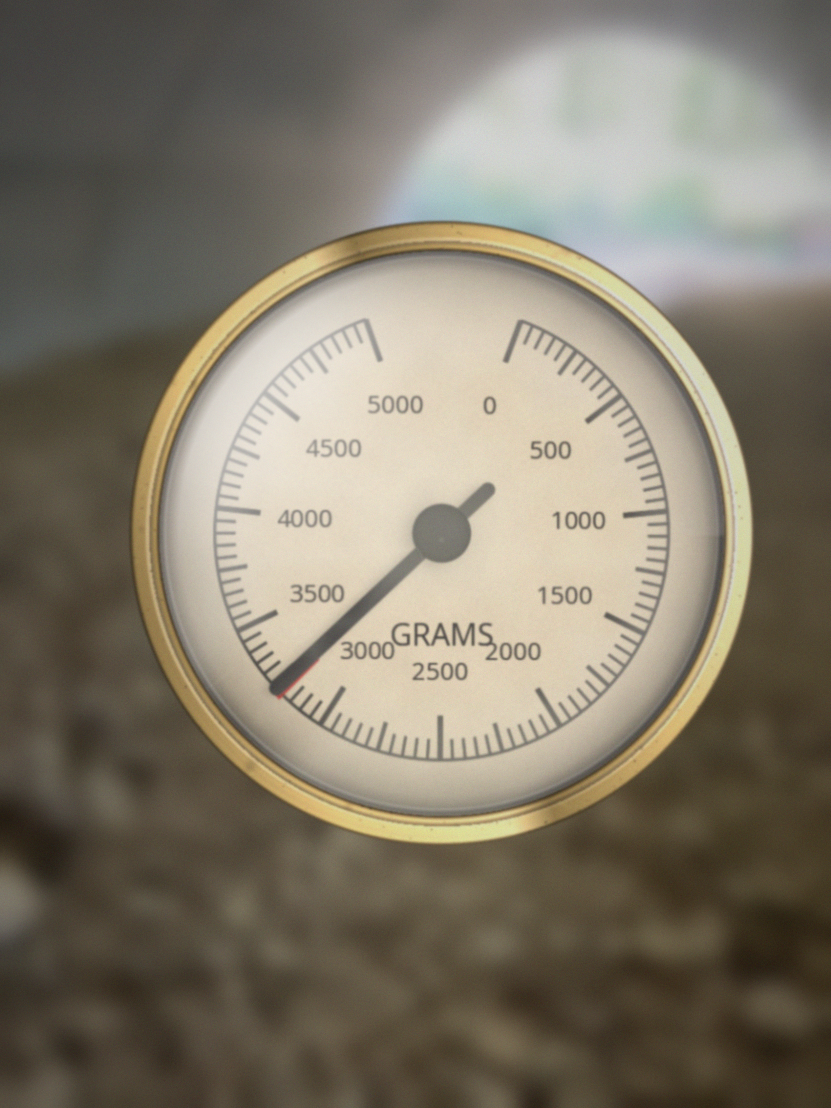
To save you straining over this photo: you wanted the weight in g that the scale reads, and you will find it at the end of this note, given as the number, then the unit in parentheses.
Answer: 3225 (g)
